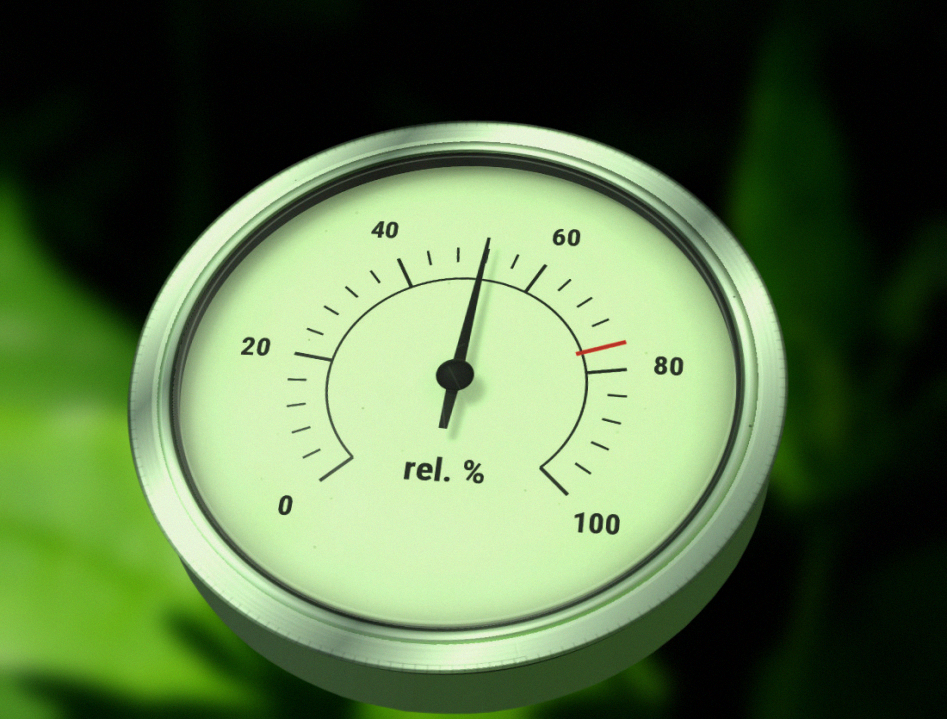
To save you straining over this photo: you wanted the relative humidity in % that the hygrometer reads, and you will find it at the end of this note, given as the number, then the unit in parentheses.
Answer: 52 (%)
